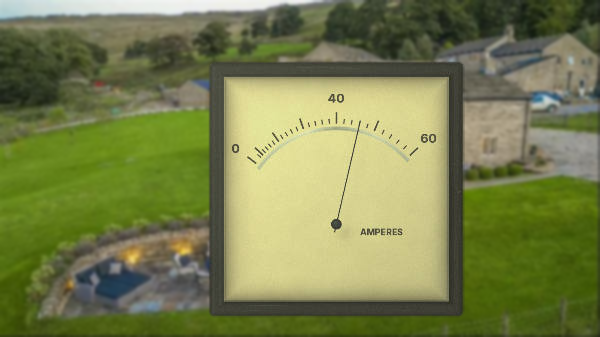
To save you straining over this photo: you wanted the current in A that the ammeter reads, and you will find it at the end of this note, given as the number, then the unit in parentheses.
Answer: 46 (A)
